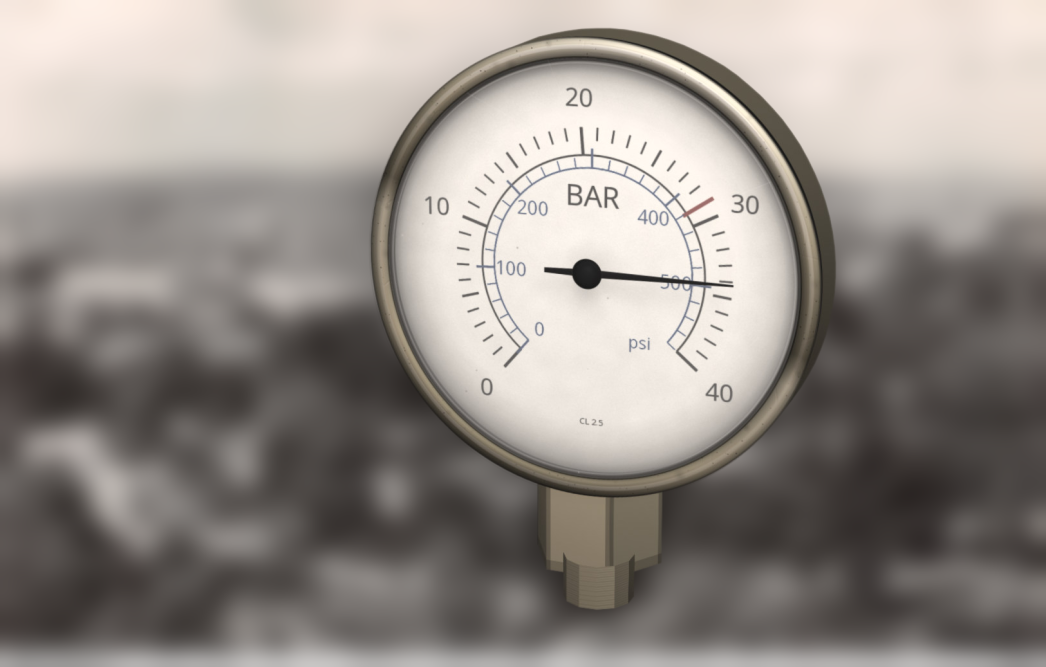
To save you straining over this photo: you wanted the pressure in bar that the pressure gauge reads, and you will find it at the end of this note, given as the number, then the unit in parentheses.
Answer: 34 (bar)
